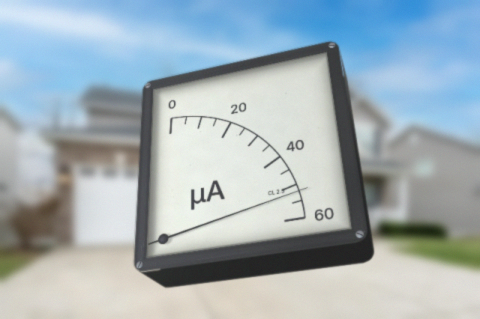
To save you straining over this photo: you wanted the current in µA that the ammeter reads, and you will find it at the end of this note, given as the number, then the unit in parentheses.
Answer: 52.5 (µA)
